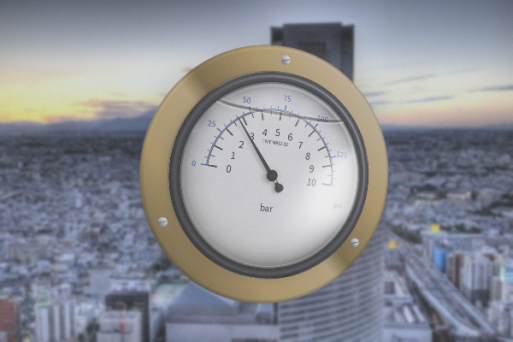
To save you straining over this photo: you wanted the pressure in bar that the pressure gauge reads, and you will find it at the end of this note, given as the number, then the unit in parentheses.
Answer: 2.75 (bar)
